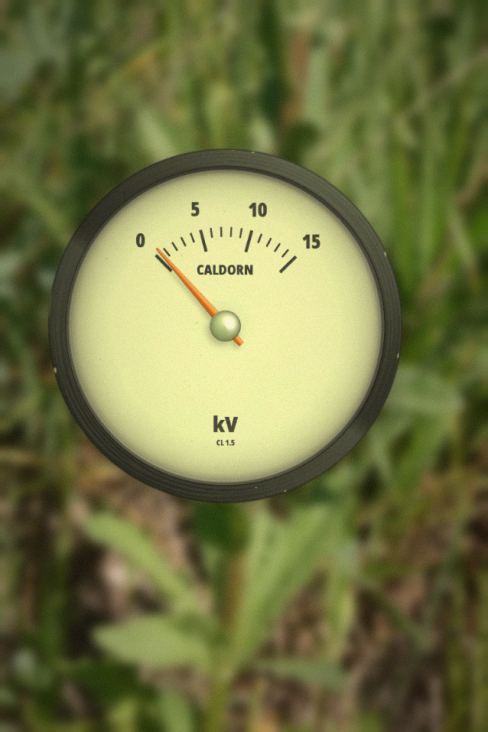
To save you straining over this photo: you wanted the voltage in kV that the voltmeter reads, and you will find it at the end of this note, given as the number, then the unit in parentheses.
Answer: 0.5 (kV)
